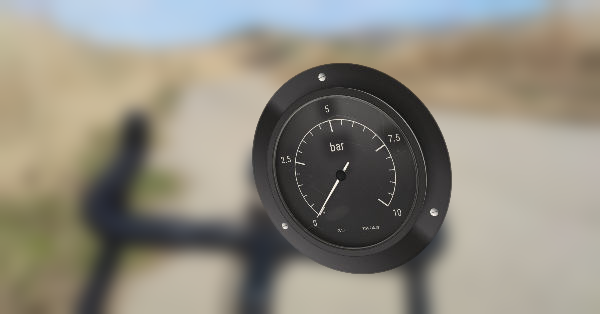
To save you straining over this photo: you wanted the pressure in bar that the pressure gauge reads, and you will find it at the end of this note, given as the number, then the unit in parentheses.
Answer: 0 (bar)
